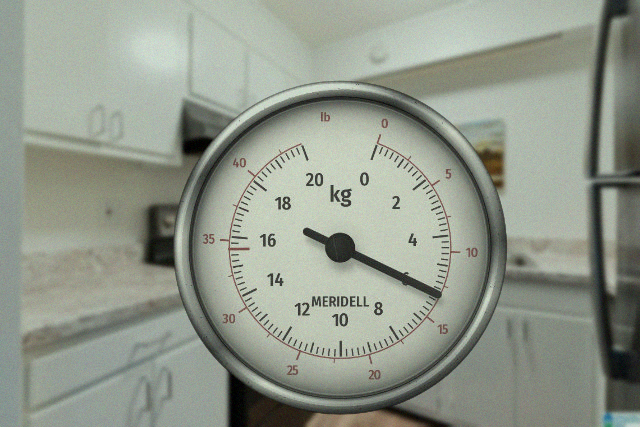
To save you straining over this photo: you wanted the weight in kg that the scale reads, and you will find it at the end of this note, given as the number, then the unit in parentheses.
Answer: 6 (kg)
